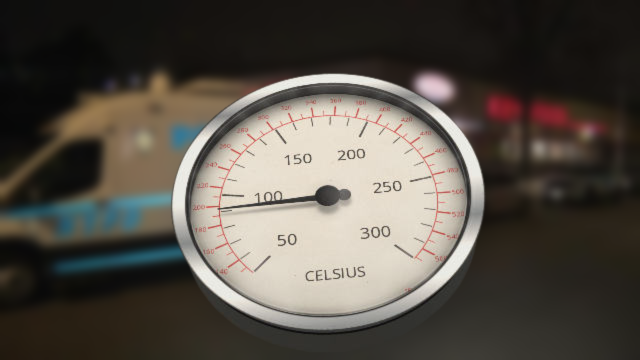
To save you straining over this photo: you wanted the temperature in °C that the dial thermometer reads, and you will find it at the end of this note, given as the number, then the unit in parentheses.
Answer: 90 (°C)
